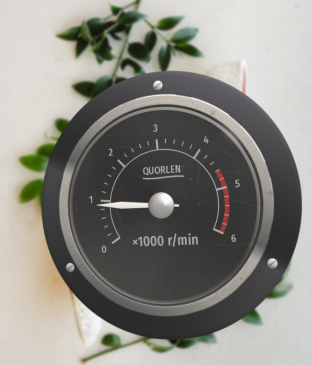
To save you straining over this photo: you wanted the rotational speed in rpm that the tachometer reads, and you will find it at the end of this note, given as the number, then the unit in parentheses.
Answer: 900 (rpm)
